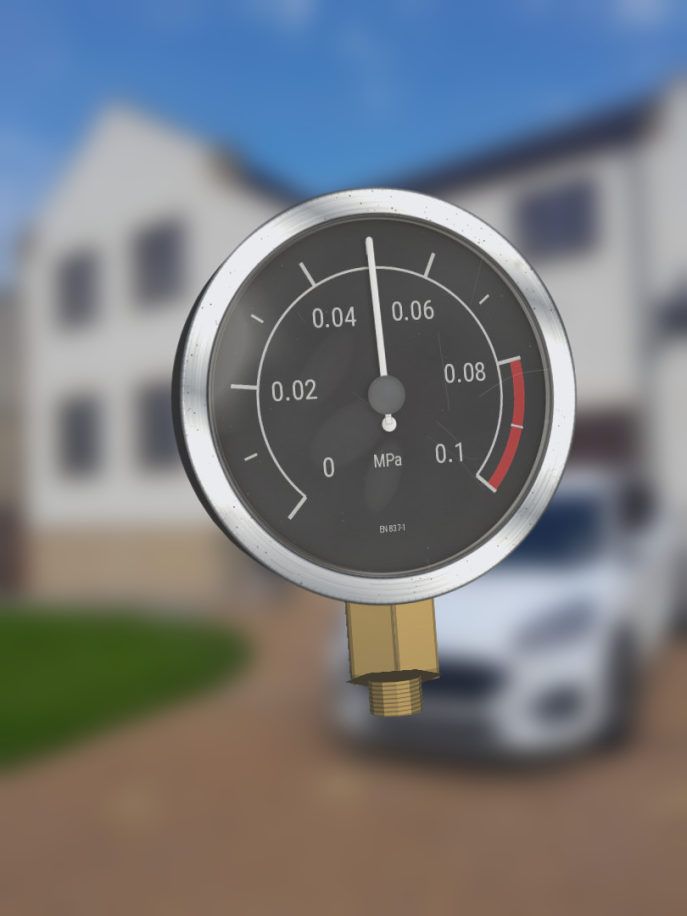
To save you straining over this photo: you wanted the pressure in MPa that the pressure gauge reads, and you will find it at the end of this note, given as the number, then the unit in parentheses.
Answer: 0.05 (MPa)
